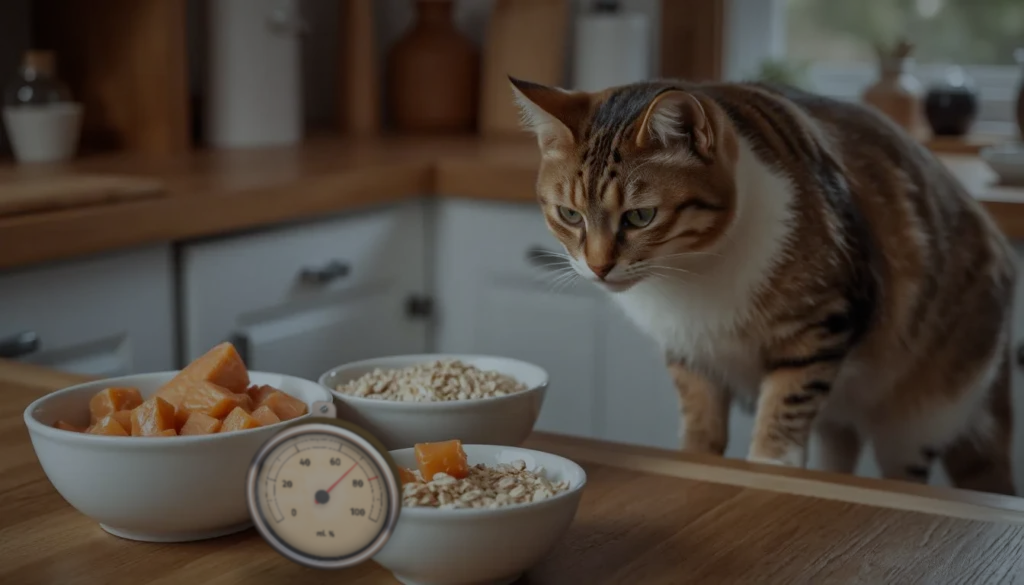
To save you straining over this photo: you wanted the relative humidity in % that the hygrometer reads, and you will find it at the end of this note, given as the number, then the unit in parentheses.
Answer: 70 (%)
